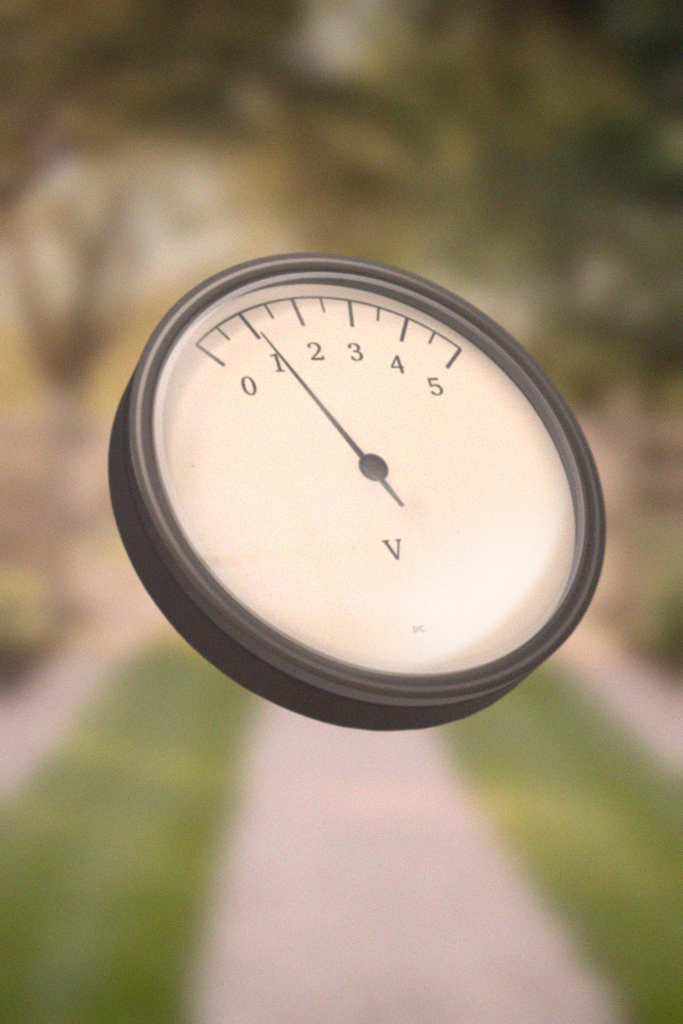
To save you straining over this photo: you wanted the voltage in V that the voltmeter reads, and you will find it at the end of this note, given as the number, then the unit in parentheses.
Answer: 1 (V)
